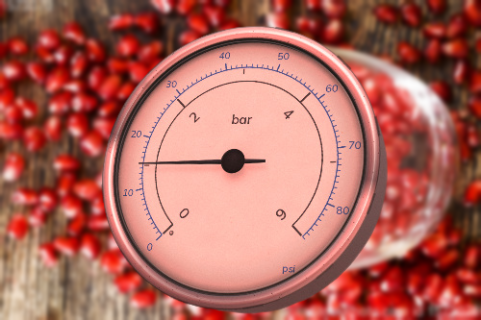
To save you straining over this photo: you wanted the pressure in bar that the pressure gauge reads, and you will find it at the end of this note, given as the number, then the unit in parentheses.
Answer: 1 (bar)
